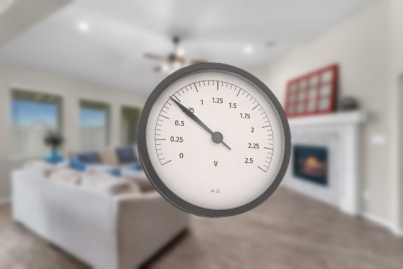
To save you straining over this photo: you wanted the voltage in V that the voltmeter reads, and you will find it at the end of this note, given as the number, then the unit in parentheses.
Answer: 0.7 (V)
